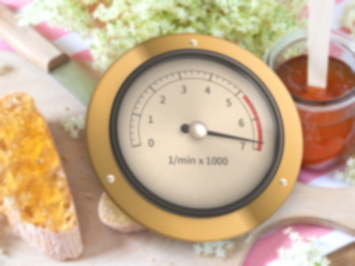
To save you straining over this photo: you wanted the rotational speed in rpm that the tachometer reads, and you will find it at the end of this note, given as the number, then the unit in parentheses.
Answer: 6800 (rpm)
